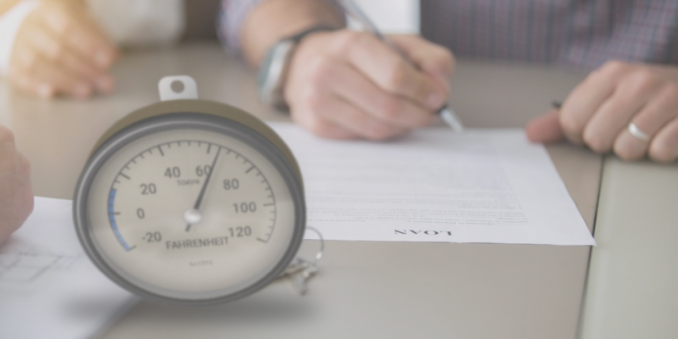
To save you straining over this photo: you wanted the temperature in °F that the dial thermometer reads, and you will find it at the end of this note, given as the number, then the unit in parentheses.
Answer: 64 (°F)
